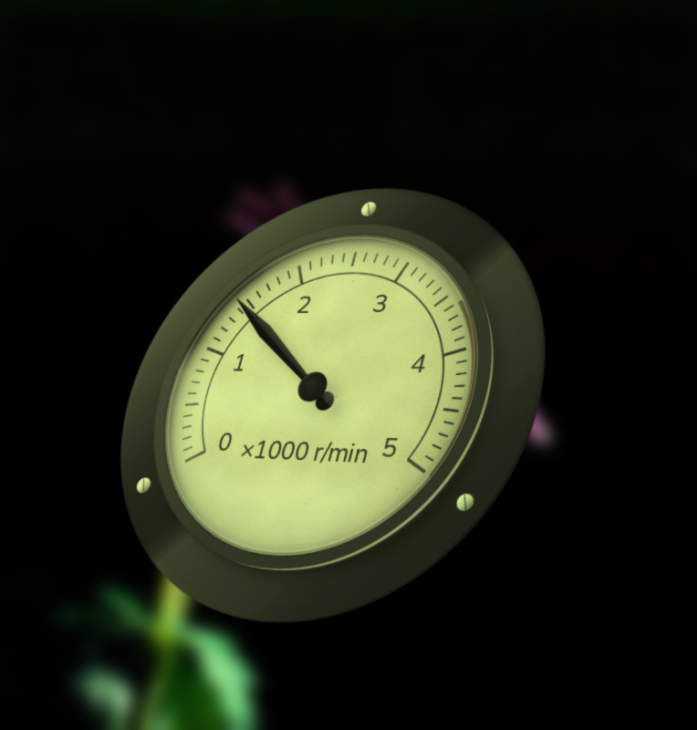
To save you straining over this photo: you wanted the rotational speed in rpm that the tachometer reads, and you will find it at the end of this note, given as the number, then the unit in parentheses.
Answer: 1450 (rpm)
